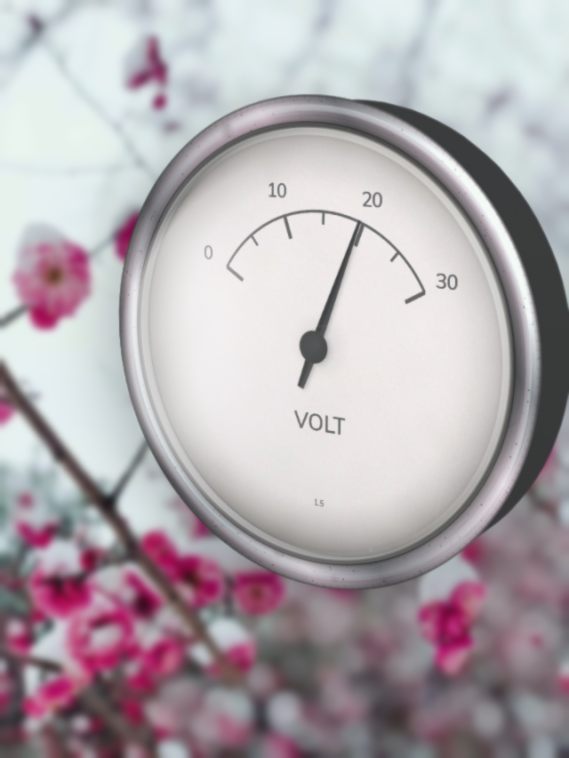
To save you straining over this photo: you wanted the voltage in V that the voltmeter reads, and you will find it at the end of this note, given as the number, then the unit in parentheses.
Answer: 20 (V)
